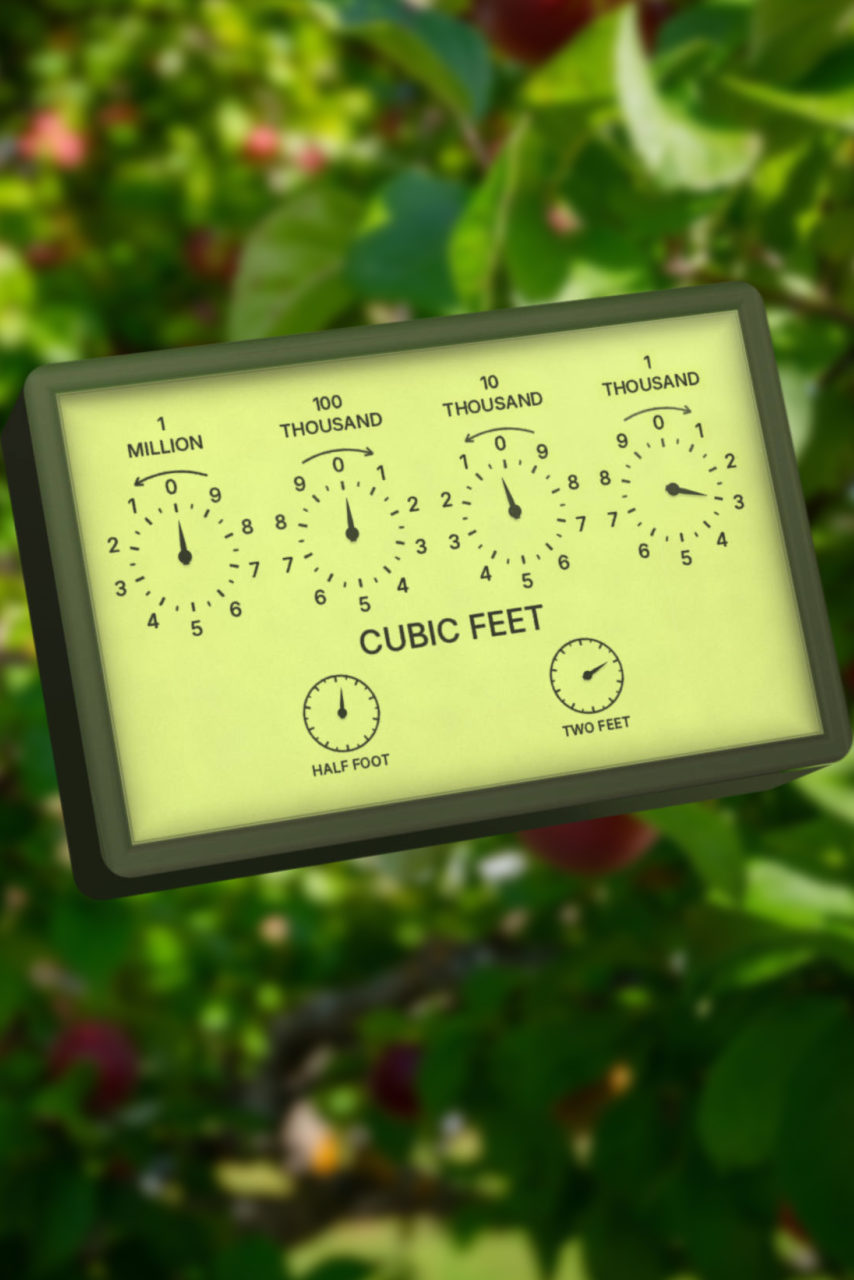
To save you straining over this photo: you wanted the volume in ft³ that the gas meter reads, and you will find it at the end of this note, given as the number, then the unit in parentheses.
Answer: 300 (ft³)
